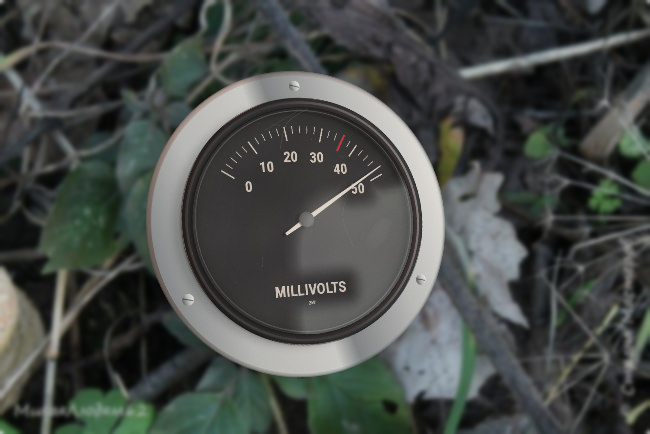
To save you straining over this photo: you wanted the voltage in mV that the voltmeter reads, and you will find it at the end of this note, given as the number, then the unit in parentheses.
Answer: 48 (mV)
